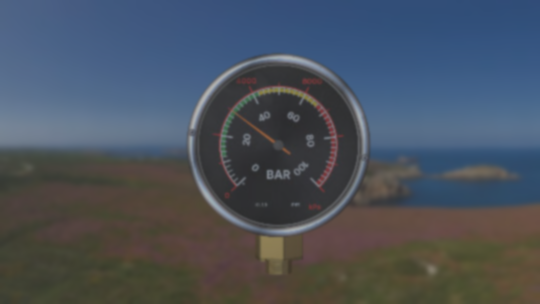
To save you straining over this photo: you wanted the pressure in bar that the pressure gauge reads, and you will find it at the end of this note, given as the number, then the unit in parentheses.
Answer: 30 (bar)
